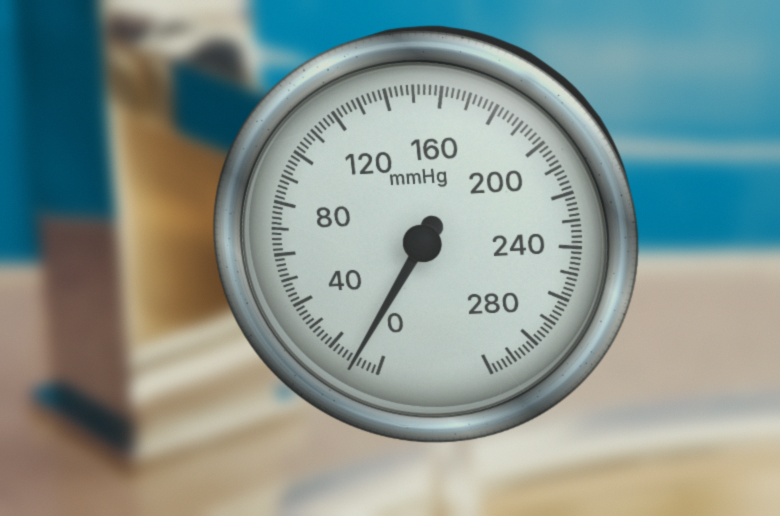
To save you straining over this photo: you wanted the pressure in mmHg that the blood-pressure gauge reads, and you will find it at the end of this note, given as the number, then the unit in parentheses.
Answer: 10 (mmHg)
